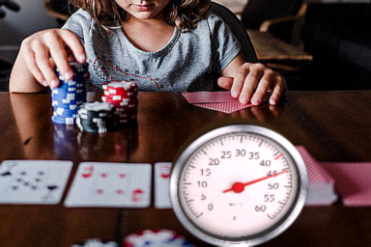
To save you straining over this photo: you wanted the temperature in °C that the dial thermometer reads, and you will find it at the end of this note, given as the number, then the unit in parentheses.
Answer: 45 (°C)
